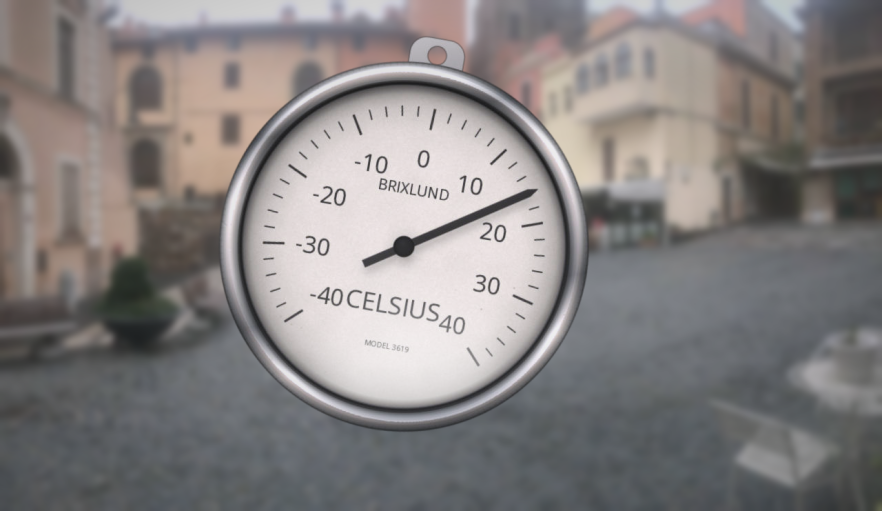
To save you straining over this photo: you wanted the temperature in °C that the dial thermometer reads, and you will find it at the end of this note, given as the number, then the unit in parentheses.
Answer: 16 (°C)
